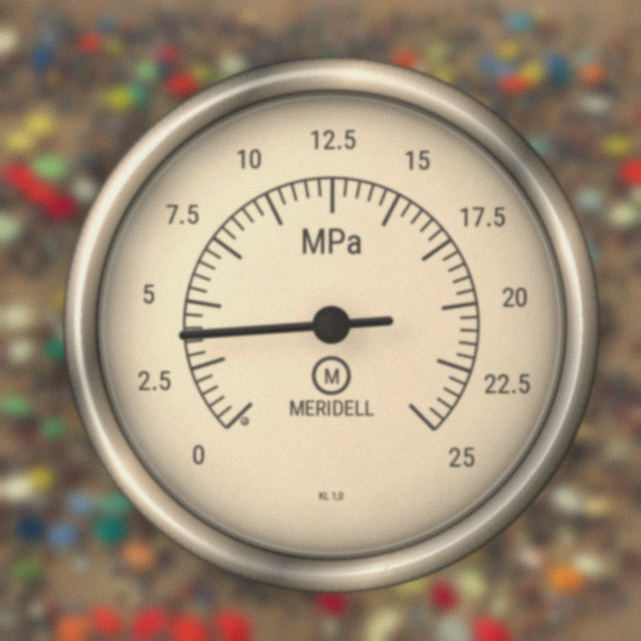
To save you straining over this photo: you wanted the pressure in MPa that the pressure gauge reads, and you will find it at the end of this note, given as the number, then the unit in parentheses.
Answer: 3.75 (MPa)
